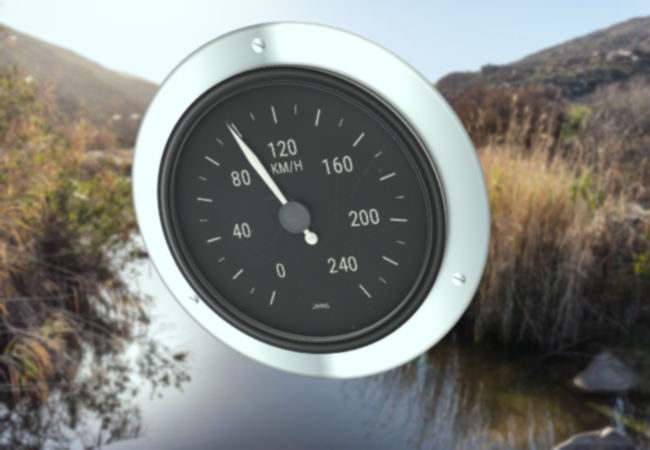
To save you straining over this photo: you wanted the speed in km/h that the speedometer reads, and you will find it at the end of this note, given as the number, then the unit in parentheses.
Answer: 100 (km/h)
